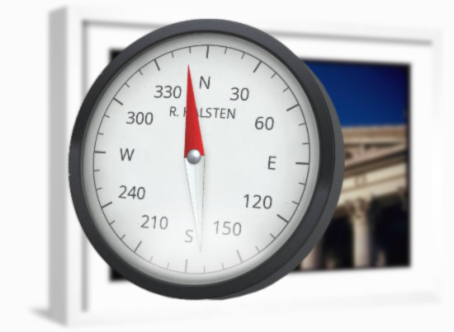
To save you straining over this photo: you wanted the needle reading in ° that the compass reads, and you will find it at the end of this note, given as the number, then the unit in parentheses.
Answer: 350 (°)
